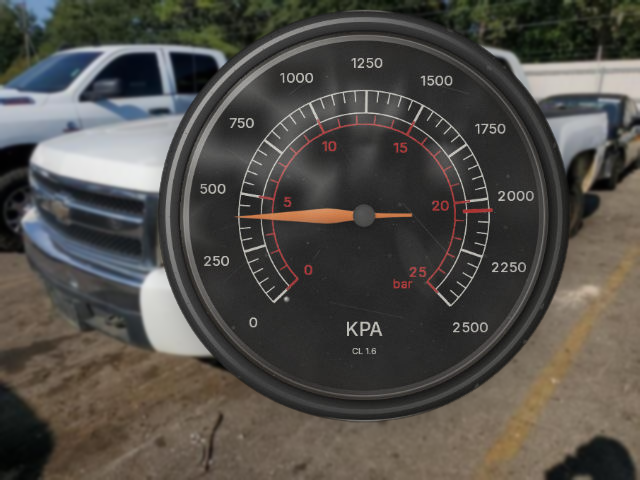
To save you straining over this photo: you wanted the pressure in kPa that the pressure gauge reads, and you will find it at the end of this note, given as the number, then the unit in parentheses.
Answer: 400 (kPa)
